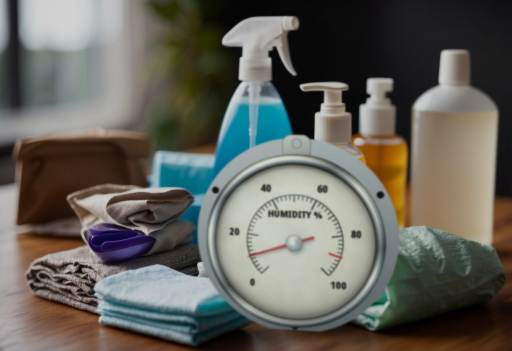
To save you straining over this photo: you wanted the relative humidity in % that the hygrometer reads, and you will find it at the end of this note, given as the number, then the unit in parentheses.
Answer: 10 (%)
